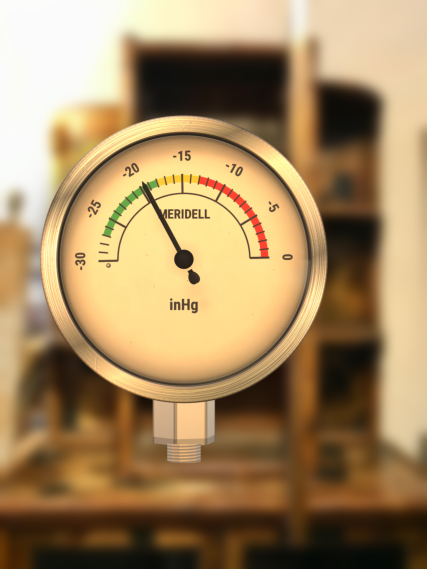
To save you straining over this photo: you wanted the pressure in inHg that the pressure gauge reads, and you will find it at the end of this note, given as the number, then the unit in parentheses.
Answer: -19.5 (inHg)
